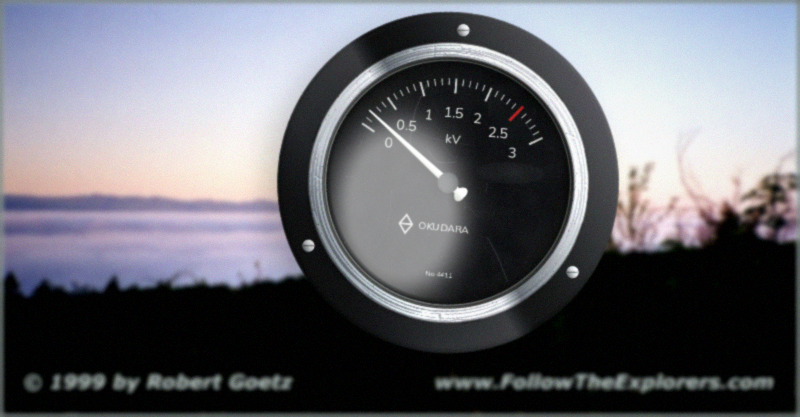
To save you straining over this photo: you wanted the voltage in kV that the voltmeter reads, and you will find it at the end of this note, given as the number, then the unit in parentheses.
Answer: 0.2 (kV)
